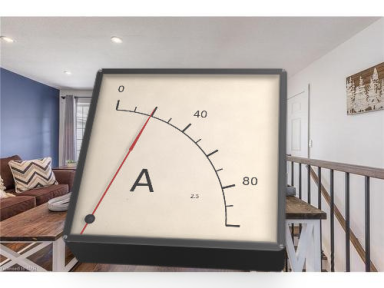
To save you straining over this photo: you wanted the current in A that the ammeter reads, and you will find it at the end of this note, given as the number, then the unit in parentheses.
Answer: 20 (A)
